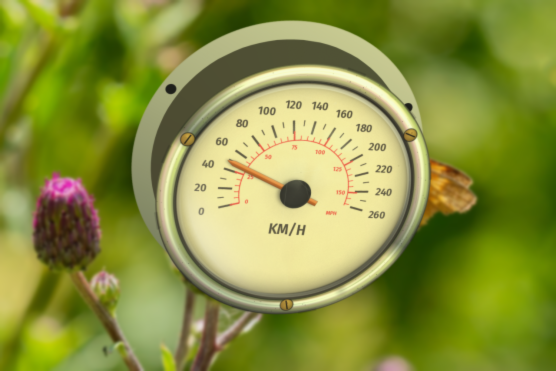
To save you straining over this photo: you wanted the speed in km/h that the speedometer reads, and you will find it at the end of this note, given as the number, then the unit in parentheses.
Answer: 50 (km/h)
